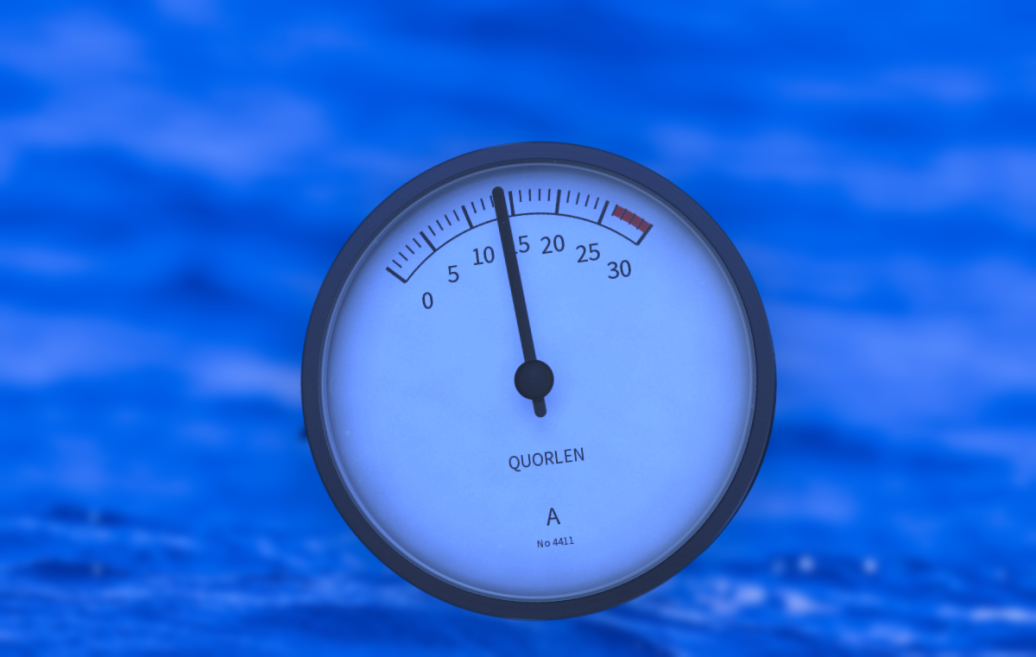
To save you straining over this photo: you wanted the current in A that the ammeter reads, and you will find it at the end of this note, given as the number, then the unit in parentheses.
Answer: 14 (A)
